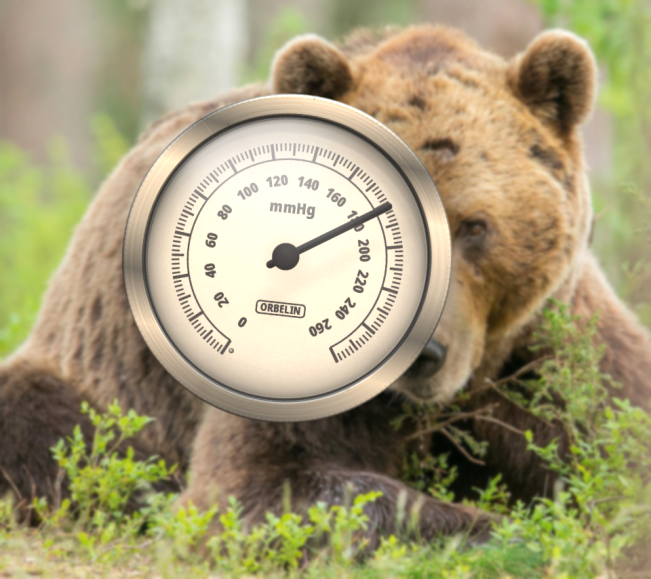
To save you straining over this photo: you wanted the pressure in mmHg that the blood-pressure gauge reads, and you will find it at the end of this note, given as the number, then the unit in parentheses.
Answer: 182 (mmHg)
